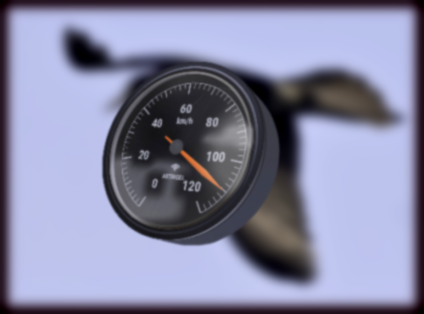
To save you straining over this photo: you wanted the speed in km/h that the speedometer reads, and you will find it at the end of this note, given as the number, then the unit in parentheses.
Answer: 110 (km/h)
